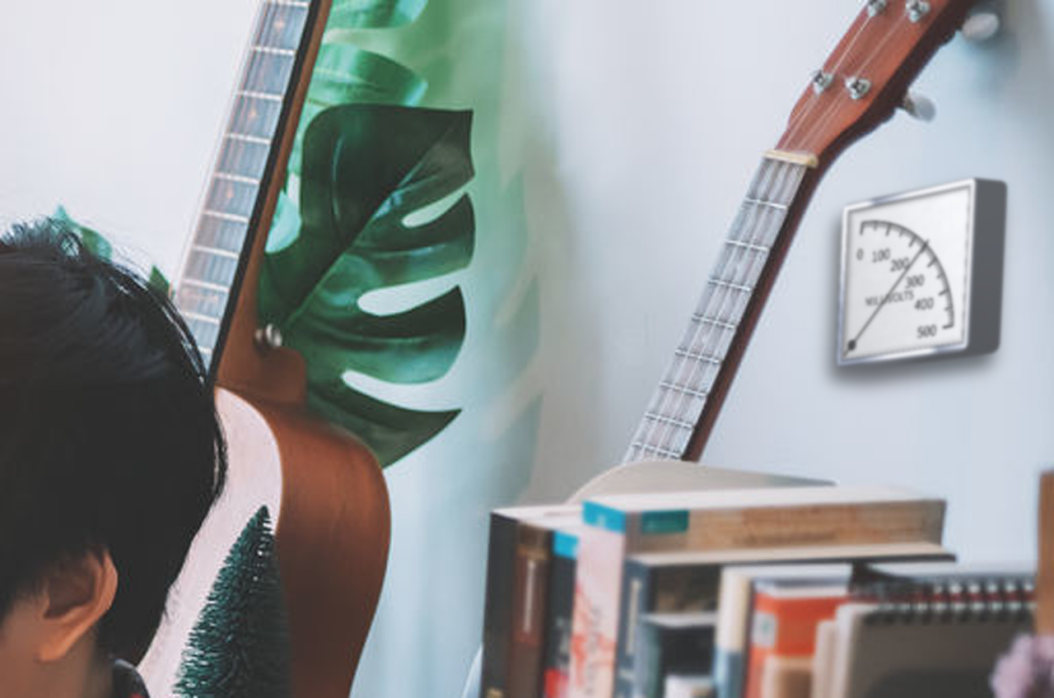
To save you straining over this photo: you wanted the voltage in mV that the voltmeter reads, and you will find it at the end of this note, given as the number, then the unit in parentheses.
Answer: 250 (mV)
